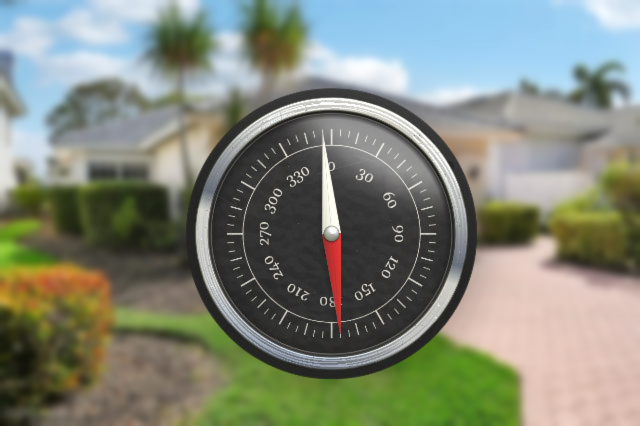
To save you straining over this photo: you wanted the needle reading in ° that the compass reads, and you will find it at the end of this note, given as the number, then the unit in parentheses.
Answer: 175 (°)
